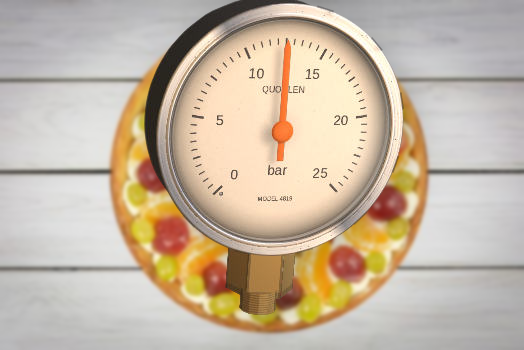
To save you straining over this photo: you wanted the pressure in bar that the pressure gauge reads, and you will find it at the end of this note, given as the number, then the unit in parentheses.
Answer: 12.5 (bar)
